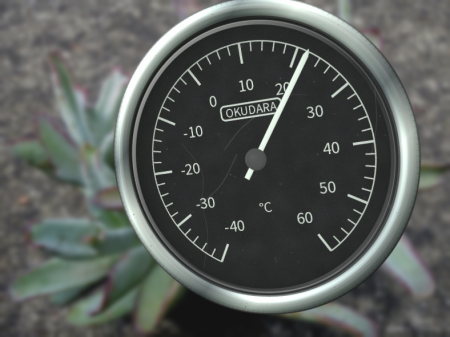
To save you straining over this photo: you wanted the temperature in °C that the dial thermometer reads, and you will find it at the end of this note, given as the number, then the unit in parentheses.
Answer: 22 (°C)
